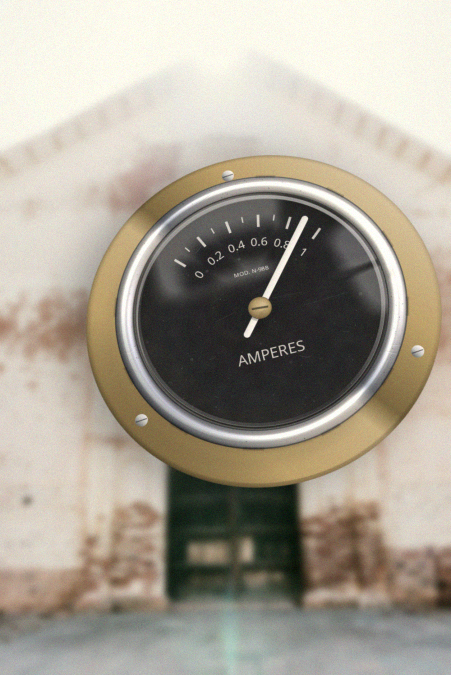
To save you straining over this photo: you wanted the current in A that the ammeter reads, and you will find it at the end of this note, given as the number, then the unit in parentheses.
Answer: 0.9 (A)
